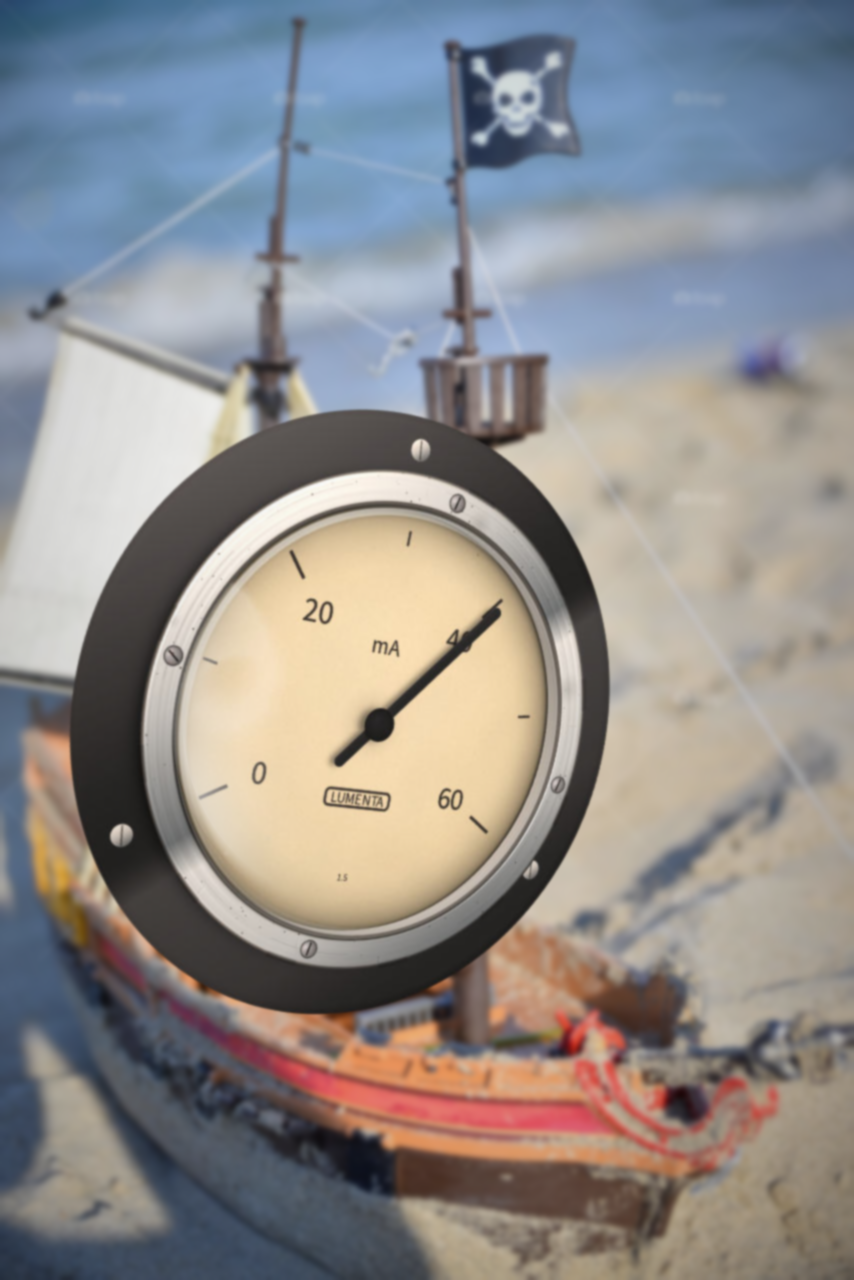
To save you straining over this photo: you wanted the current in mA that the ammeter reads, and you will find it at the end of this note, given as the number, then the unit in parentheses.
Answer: 40 (mA)
